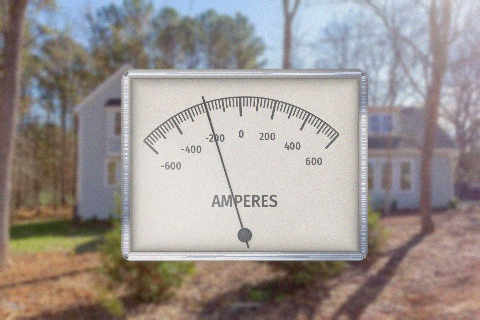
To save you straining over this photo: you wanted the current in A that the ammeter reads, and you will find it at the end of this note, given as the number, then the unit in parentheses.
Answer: -200 (A)
